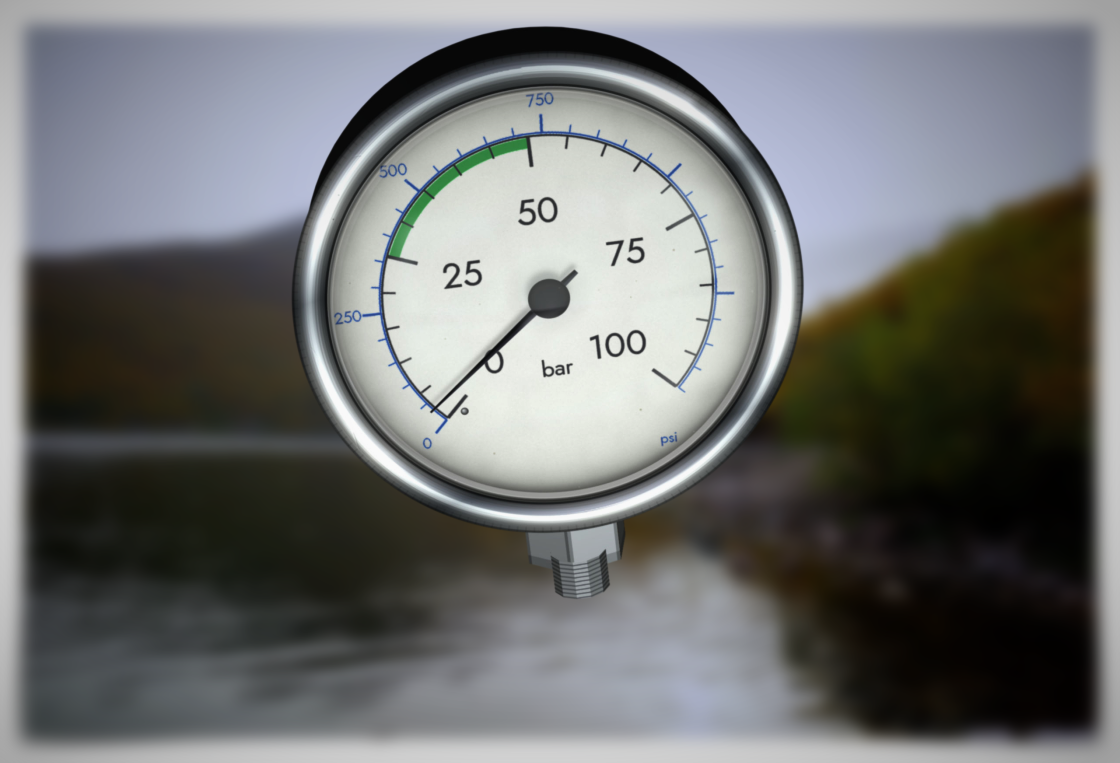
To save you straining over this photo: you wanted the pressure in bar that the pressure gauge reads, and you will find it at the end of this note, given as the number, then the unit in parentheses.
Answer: 2.5 (bar)
